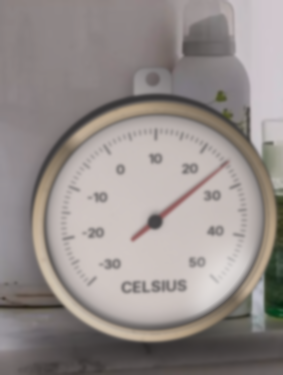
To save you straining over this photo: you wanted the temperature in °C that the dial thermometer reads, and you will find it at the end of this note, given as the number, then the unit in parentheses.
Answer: 25 (°C)
